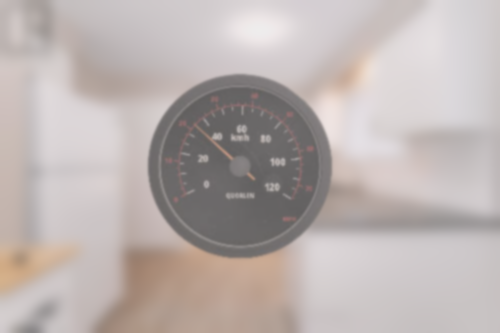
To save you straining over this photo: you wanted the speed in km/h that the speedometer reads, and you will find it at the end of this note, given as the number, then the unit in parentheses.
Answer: 35 (km/h)
